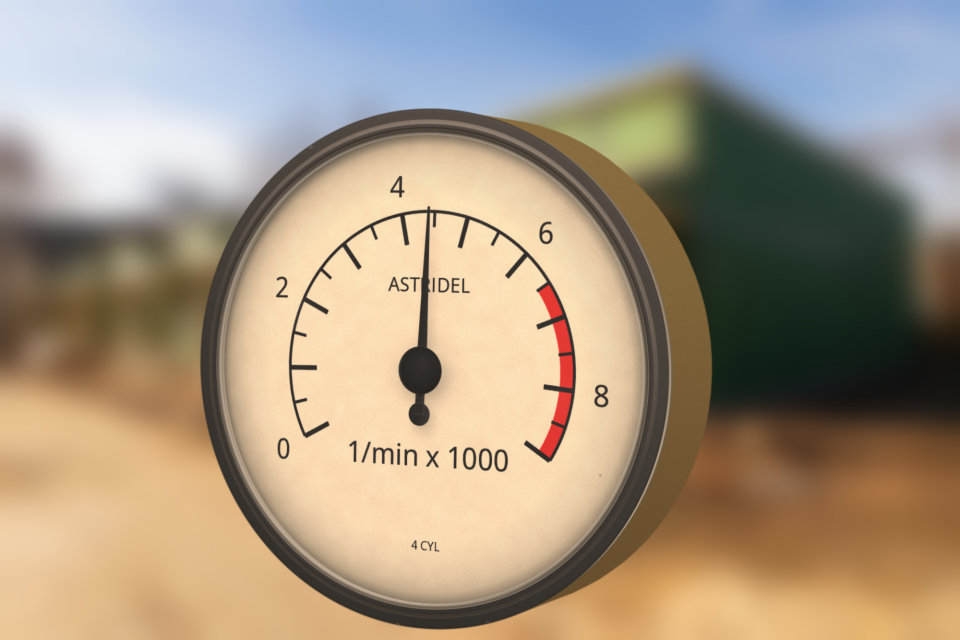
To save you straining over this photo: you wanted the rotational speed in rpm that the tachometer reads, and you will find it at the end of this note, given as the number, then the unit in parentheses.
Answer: 4500 (rpm)
